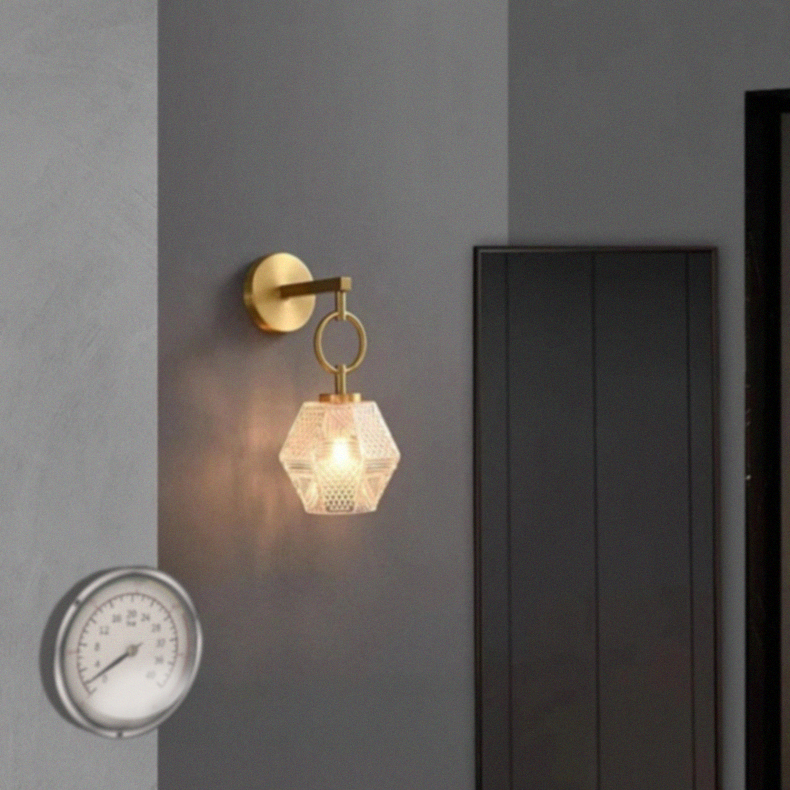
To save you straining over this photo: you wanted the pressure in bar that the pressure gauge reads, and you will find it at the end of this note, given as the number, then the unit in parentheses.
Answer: 2 (bar)
